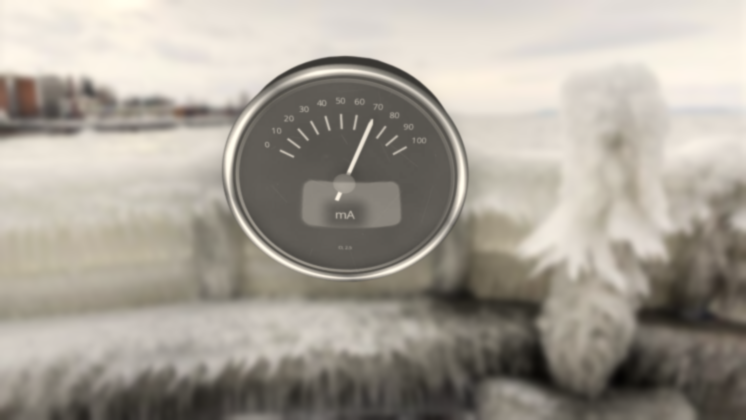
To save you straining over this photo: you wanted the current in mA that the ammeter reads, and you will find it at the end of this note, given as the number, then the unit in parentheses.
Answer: 70 (mA)
